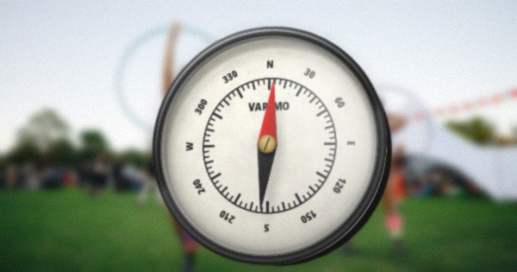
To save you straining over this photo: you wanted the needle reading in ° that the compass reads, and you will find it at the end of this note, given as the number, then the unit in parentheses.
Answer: 5 (°)
